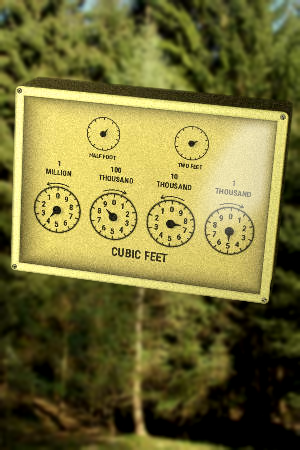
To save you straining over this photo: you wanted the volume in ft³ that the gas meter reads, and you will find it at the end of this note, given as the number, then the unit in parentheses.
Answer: 387500 (ft³)
